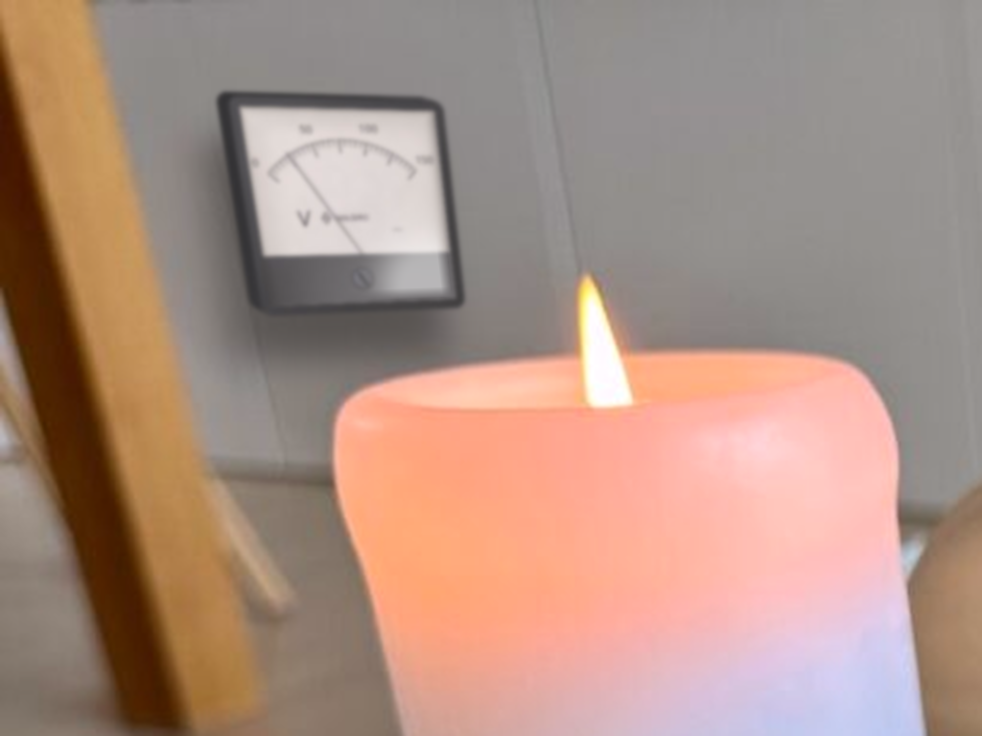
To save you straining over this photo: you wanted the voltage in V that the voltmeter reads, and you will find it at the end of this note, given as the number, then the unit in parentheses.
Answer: 25 (V)
